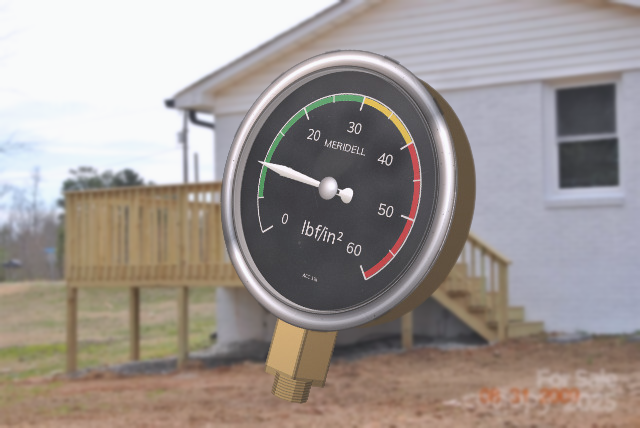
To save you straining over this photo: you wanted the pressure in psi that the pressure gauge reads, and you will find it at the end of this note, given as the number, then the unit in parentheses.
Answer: 10 (psi)
